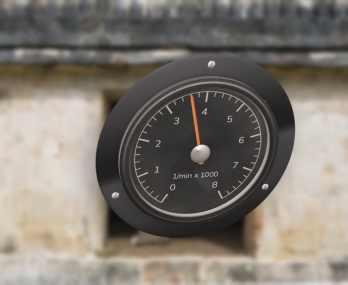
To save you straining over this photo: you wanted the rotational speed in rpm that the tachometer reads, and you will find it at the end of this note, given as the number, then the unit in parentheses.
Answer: 3600 (rpm)
